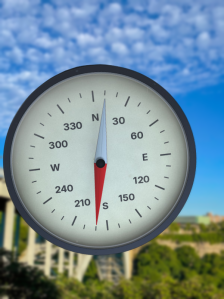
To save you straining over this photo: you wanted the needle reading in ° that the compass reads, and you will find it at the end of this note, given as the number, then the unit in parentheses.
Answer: 190 (°)
